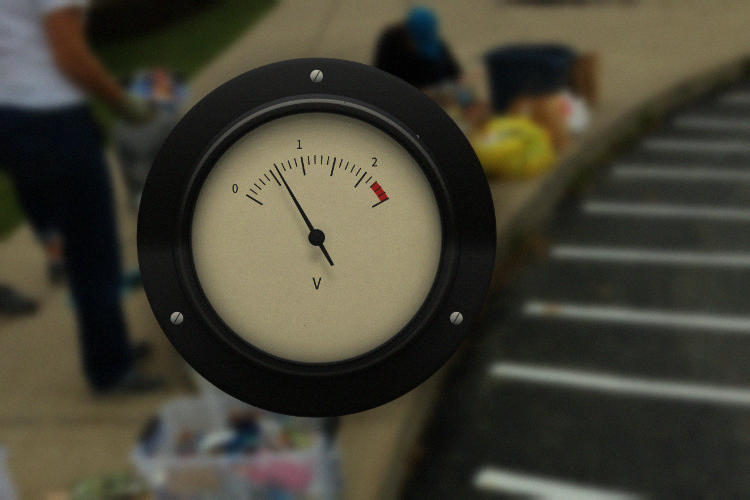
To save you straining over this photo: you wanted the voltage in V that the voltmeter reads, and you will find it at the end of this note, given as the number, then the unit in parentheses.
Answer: 0.6 (V)
